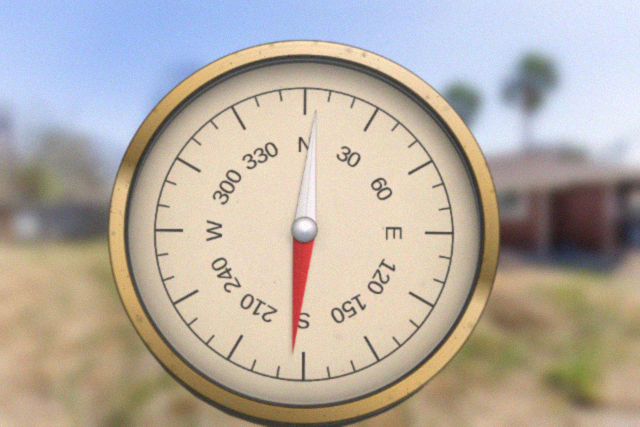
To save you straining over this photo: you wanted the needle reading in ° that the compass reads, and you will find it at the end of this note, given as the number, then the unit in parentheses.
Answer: 185 (°)
